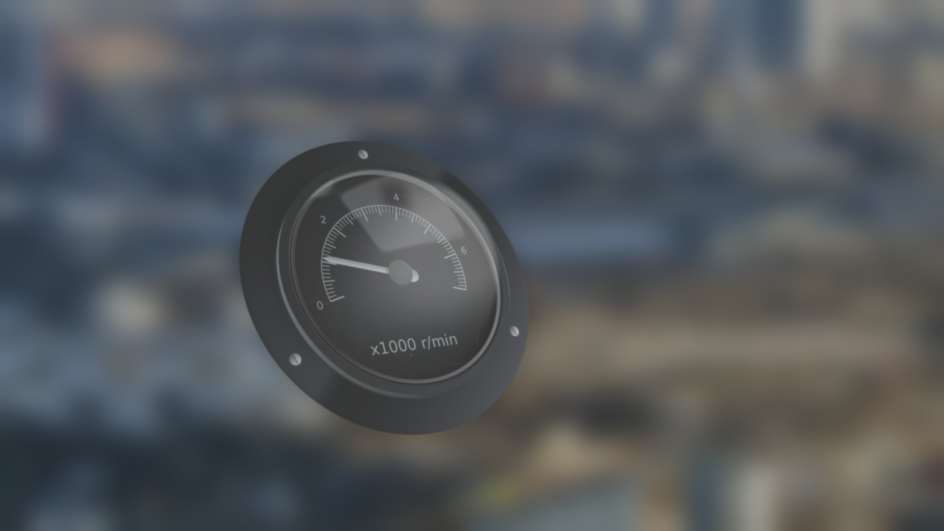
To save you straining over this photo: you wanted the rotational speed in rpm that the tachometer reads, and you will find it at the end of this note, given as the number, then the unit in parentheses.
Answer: 1000 (rpm)
